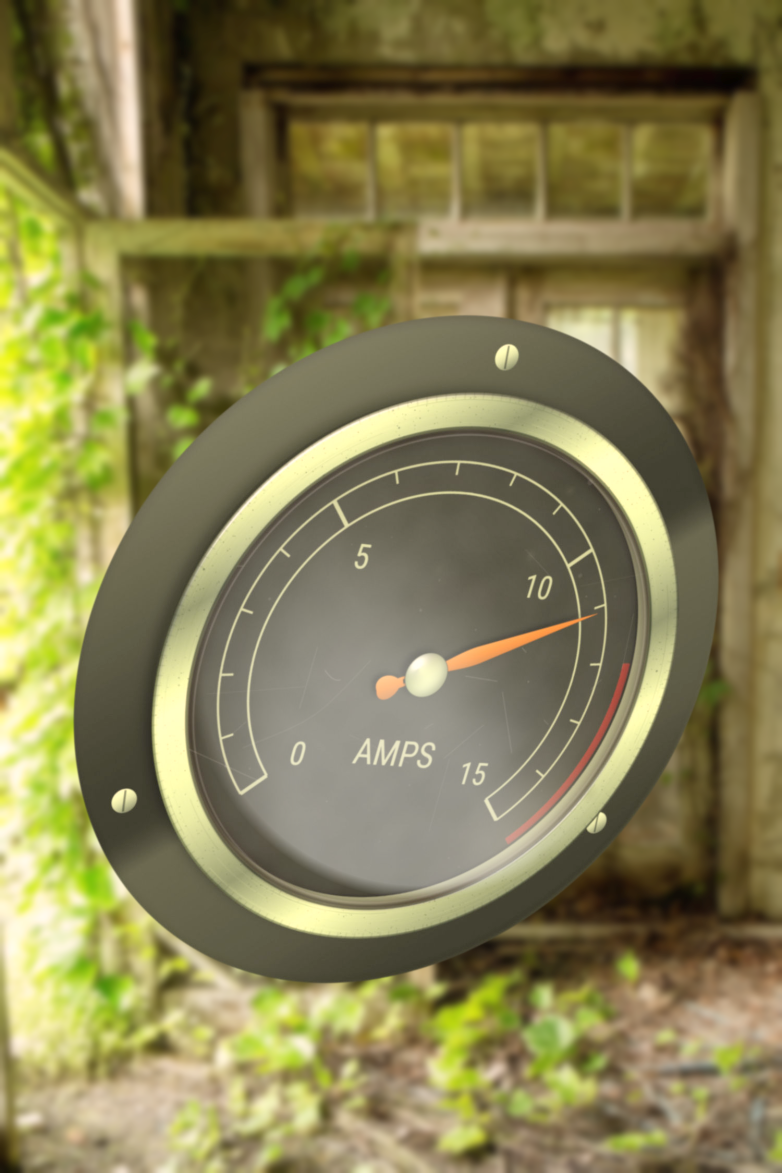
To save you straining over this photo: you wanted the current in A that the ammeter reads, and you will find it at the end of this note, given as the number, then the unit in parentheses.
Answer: 11 (A)
